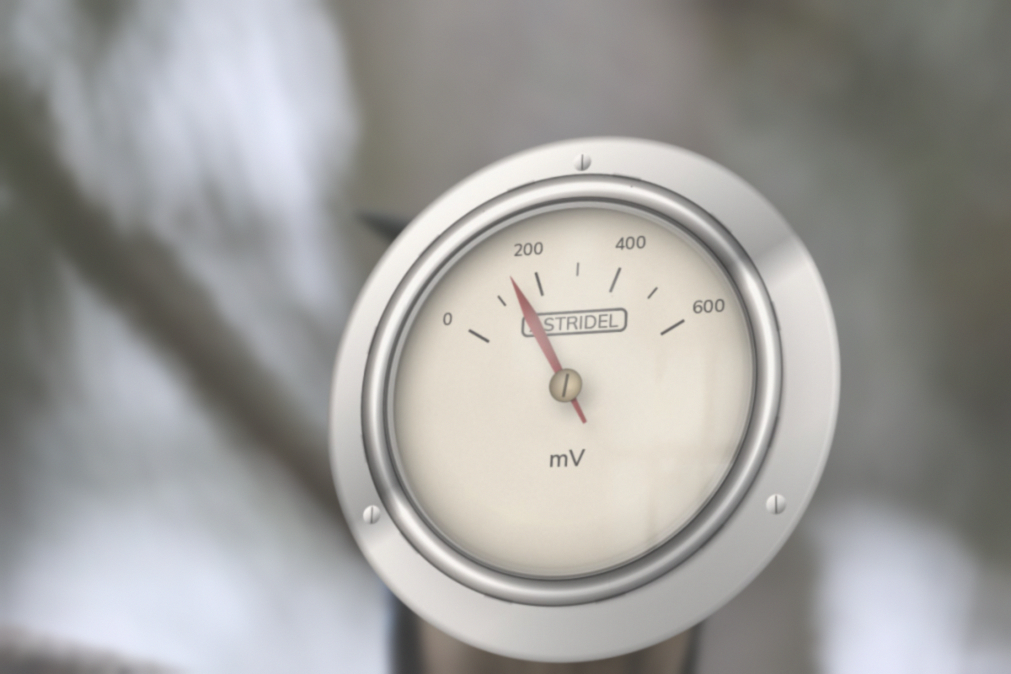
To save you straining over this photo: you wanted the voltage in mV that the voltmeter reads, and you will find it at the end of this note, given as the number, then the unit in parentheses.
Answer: 150 (mV)
